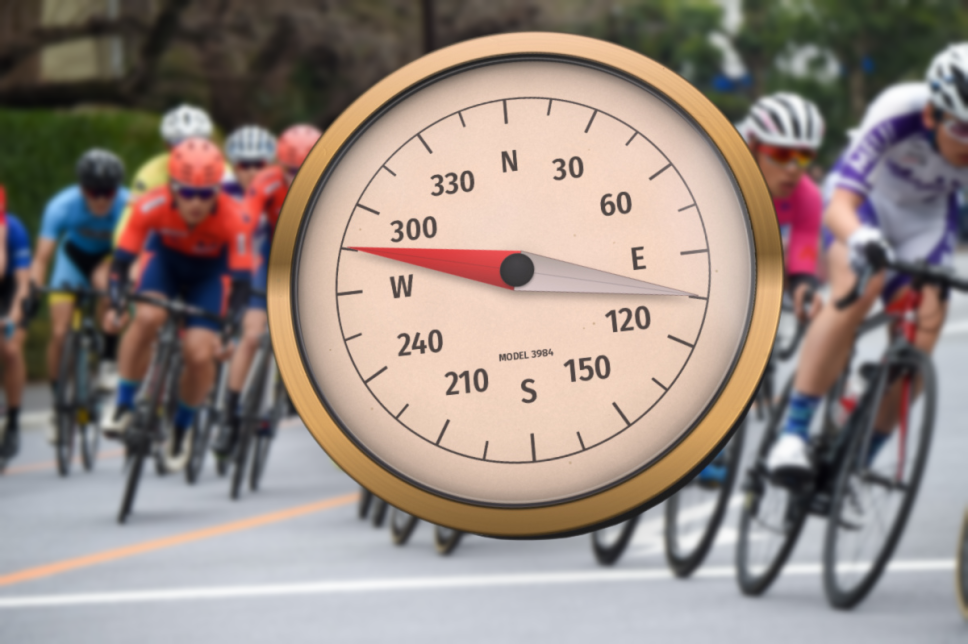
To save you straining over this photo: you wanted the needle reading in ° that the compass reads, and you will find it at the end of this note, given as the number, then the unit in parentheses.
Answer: 285 (°)
